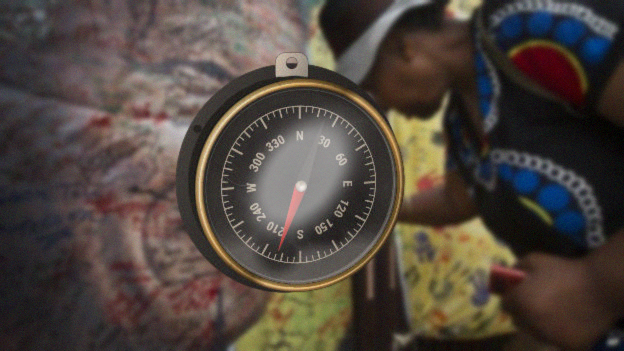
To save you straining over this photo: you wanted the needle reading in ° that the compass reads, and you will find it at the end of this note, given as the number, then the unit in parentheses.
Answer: 200 (°)
